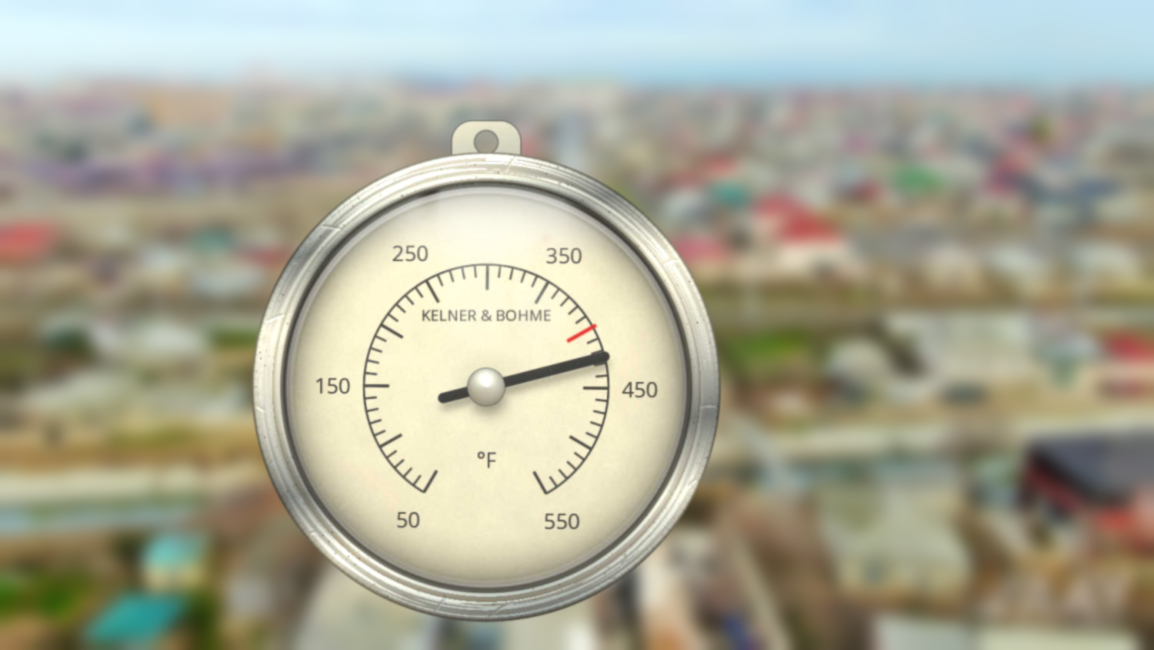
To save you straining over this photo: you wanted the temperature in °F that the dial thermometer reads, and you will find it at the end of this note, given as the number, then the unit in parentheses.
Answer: 425 (°F)
